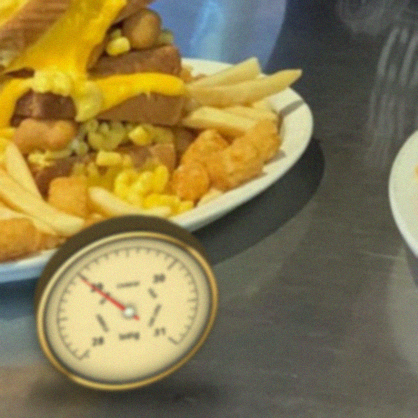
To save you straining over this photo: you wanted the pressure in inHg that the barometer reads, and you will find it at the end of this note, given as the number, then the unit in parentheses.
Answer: 29 (inHg)
